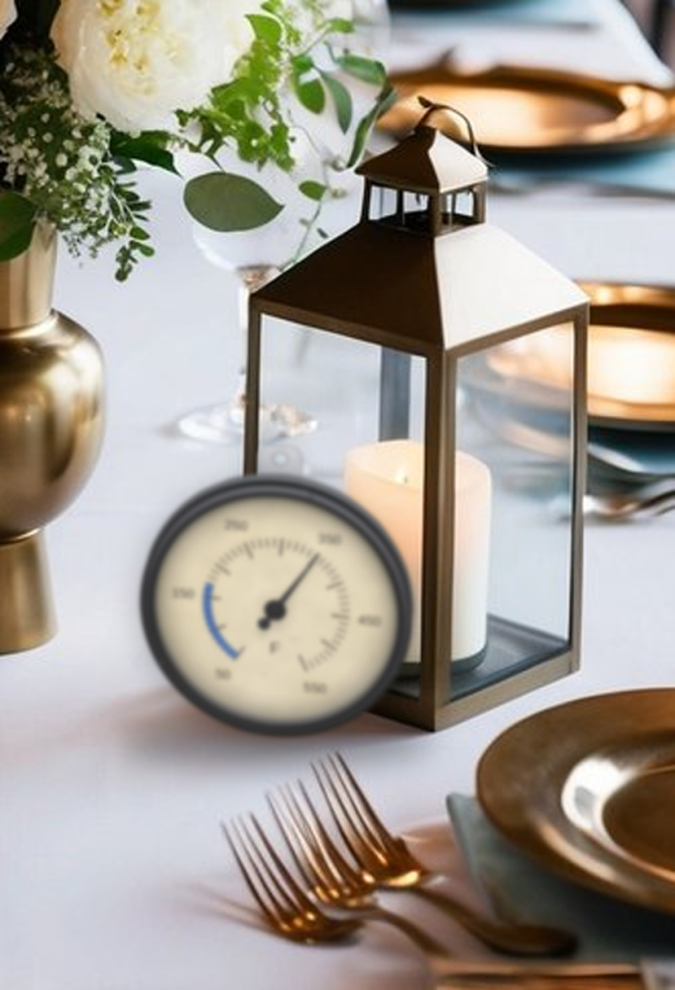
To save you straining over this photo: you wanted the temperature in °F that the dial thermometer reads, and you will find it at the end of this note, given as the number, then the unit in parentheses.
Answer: 350 (°F)
